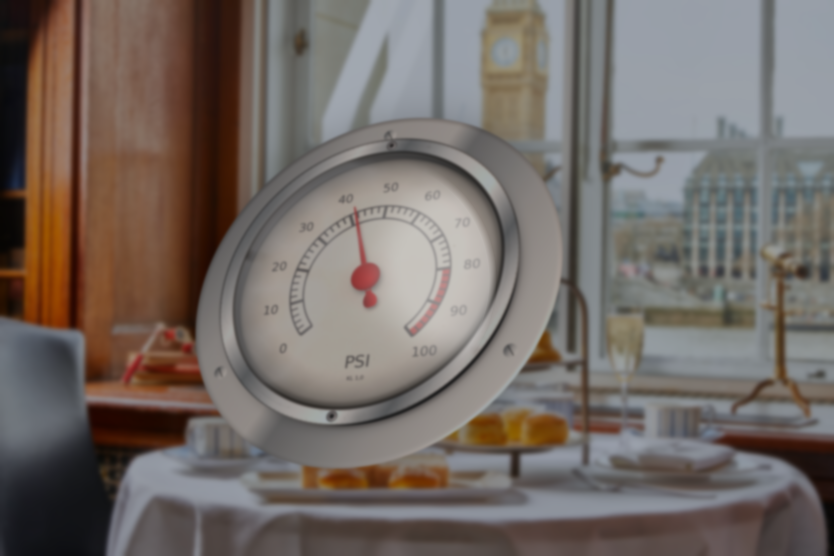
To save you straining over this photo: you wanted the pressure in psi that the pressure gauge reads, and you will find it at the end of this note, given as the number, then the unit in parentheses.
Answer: 42 (psi)
